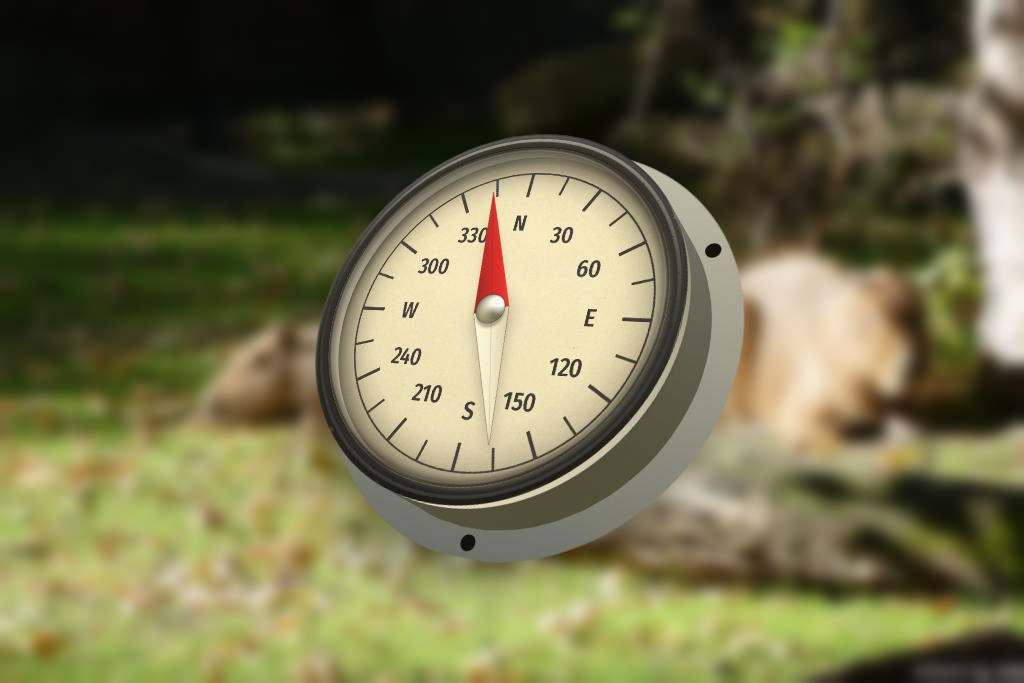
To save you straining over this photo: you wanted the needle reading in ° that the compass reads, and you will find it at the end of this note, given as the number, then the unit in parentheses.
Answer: 345 (°)
